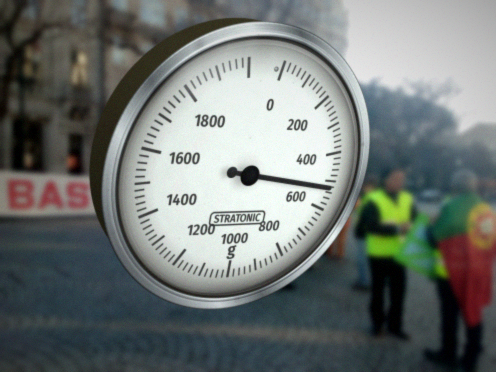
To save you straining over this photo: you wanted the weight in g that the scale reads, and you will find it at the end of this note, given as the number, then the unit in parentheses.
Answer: 520 (g)
